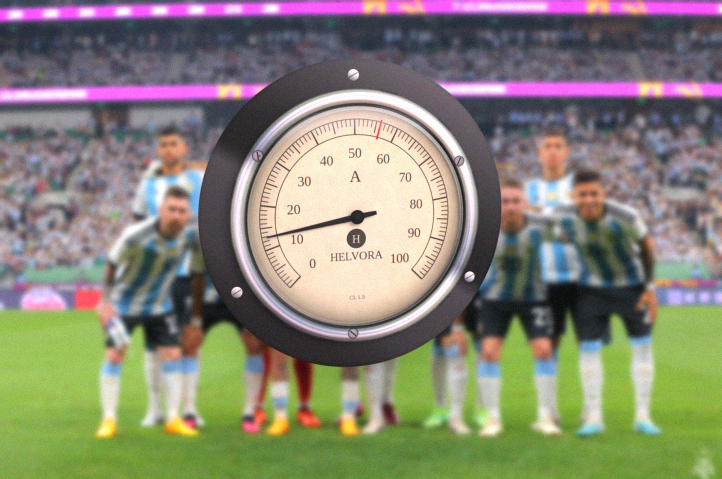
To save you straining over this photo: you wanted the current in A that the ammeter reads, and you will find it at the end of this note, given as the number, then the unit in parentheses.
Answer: 13 (A)
